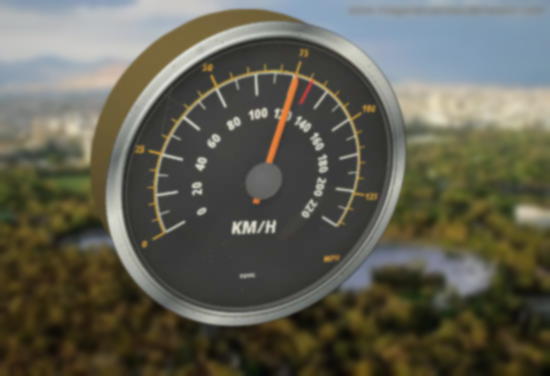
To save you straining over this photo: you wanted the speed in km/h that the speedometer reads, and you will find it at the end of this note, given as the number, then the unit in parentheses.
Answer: 120 (km/h)
